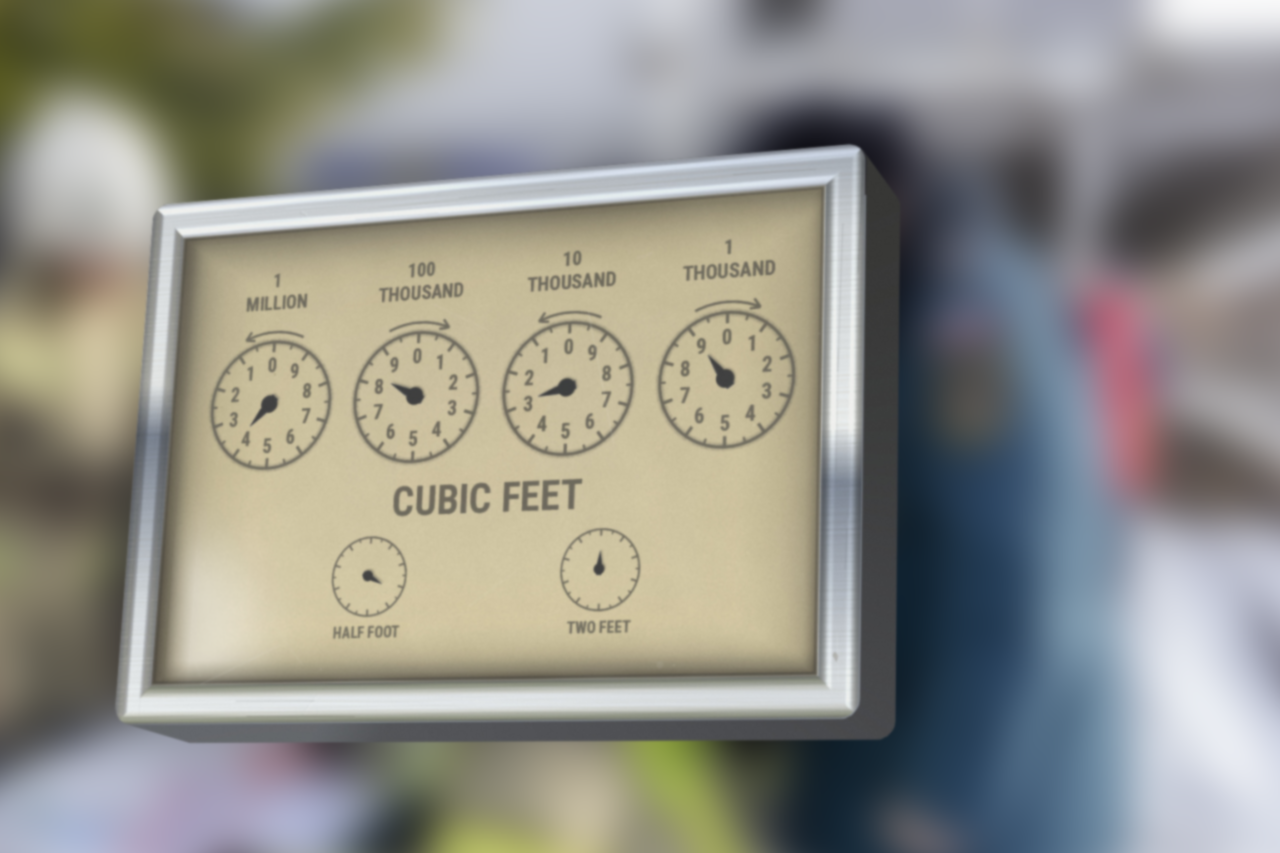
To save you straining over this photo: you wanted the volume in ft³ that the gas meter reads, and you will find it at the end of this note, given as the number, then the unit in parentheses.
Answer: 382900 (ft³)
